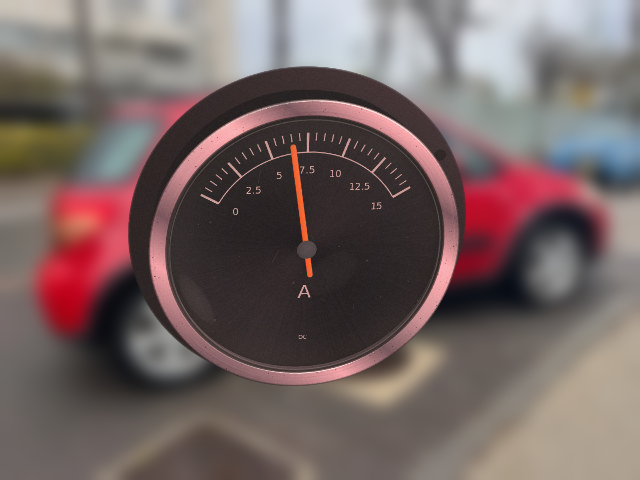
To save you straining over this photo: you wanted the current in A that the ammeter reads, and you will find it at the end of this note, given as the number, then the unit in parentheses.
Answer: 6.5 (A)
